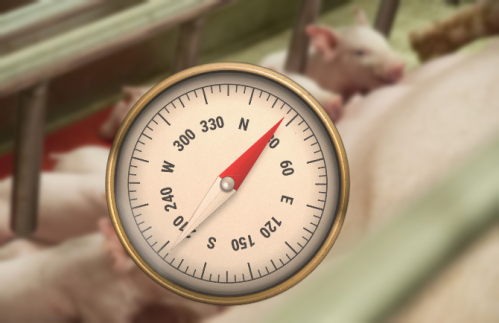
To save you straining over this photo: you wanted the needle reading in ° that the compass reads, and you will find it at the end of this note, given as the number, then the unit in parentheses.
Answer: 25 (°)
